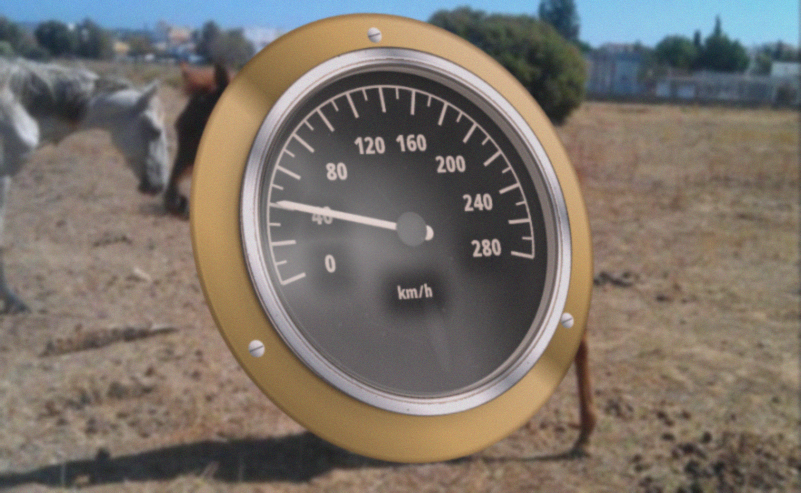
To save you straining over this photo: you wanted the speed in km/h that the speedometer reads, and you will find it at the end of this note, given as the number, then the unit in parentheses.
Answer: 40 (km/h)
